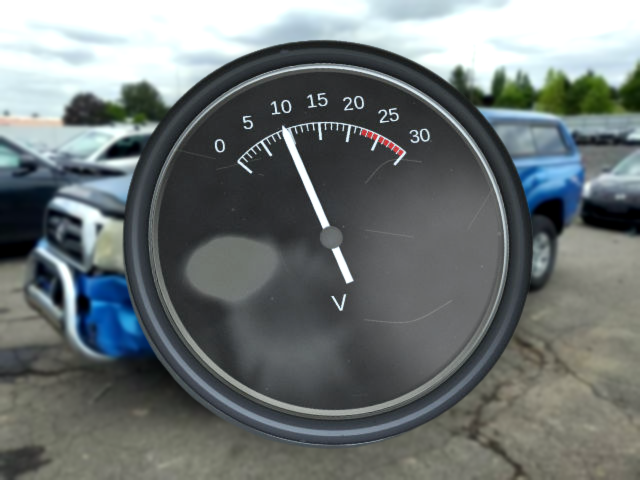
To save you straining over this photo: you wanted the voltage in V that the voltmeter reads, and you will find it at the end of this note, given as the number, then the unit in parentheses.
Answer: 9 (V)
